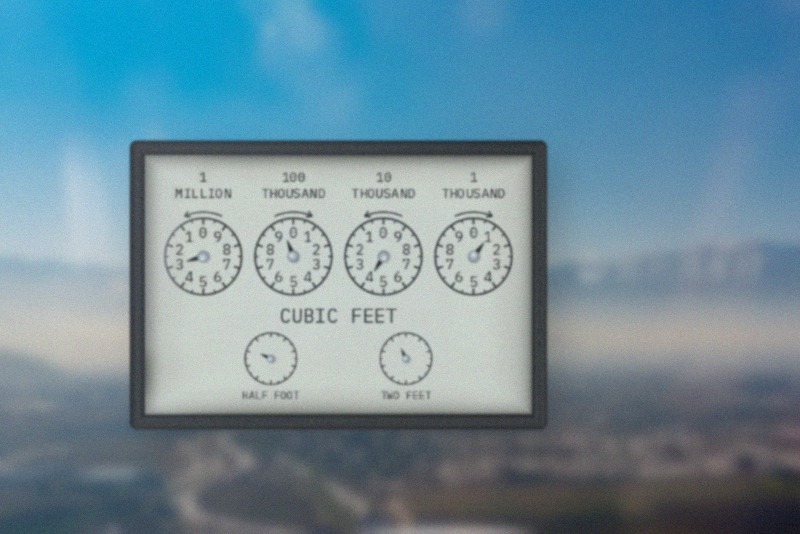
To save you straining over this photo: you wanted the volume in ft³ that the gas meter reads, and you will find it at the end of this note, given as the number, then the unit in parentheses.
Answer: 294100 (ft³)
